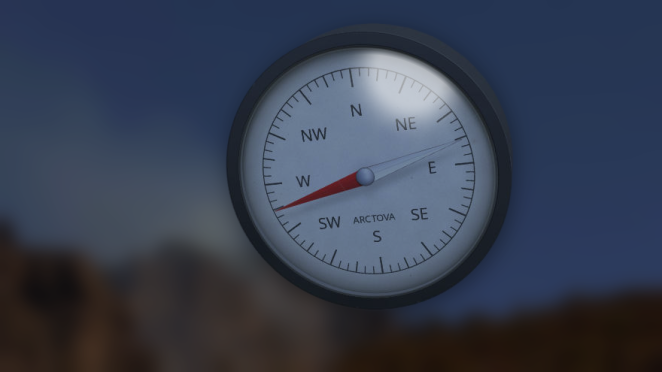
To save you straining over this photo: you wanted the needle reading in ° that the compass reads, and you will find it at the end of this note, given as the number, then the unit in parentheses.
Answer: 255 (°)
